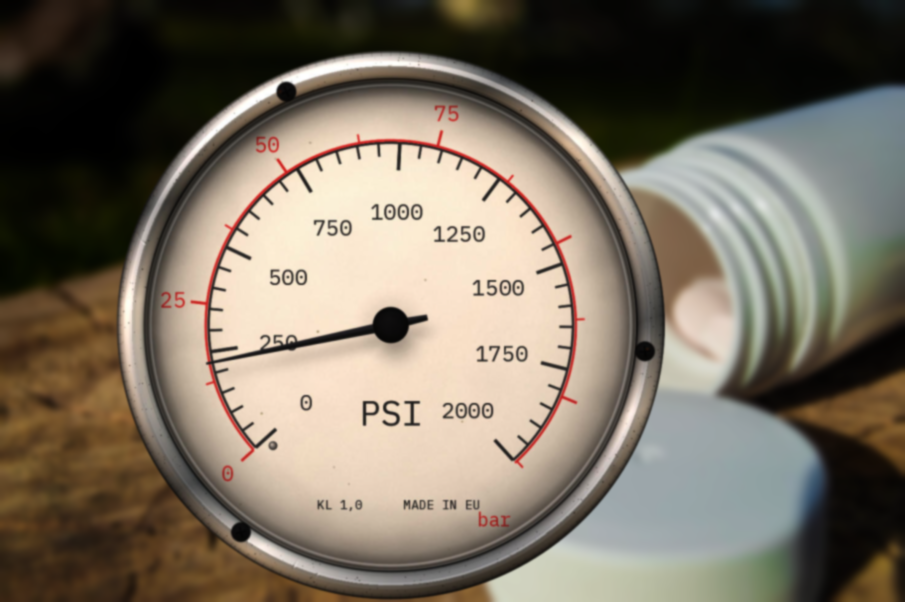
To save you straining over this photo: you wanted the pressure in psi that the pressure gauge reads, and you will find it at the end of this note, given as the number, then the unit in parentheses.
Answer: 225 (psi)
